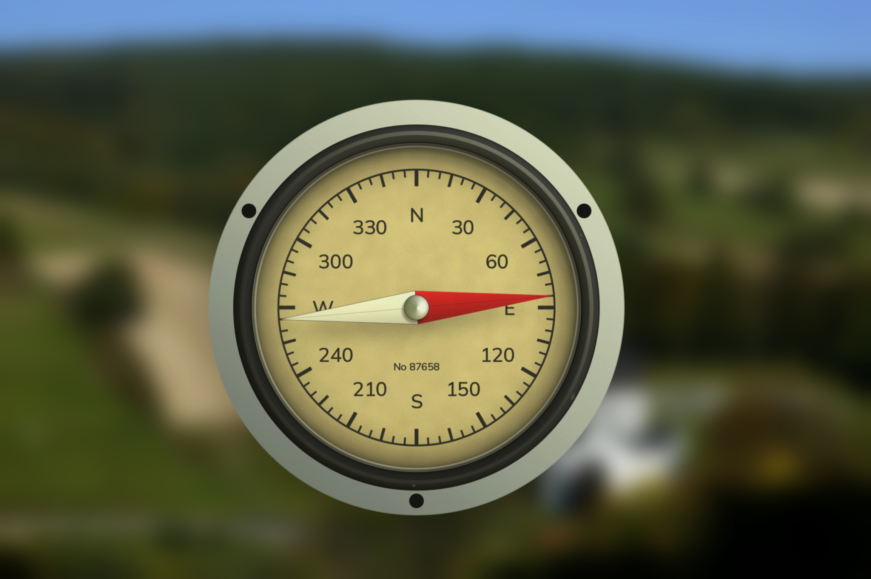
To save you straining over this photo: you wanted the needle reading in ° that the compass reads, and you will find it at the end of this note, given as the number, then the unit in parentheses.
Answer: 85 (°)
